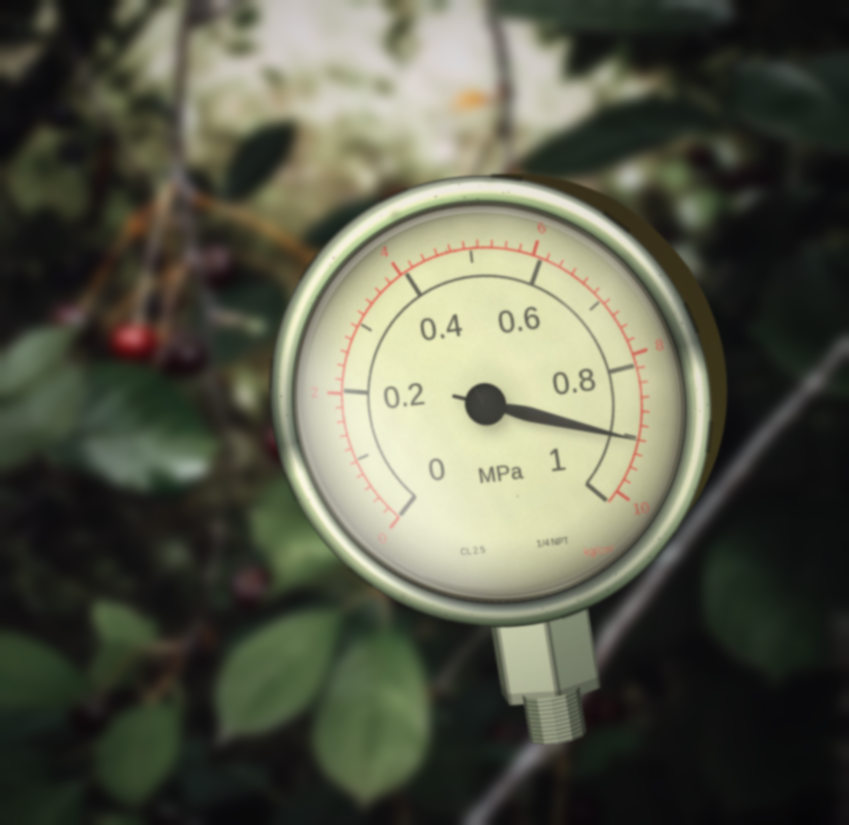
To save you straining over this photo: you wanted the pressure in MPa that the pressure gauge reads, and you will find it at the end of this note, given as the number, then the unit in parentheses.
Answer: 0.9 (MPa)
